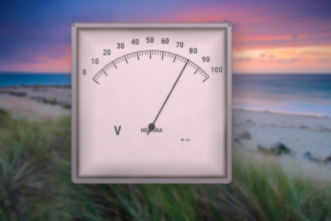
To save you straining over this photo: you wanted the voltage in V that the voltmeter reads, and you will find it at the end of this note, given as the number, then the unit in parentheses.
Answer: 80 (V)
